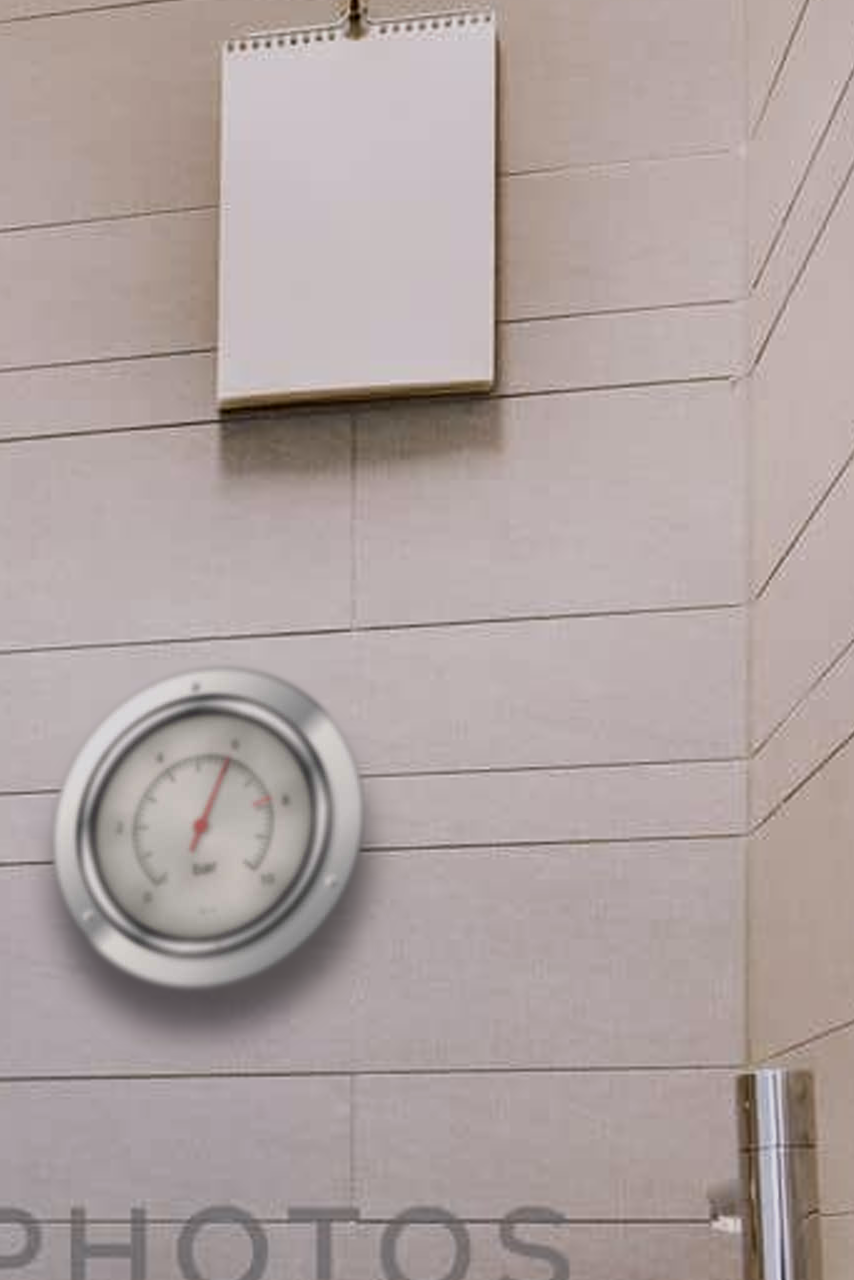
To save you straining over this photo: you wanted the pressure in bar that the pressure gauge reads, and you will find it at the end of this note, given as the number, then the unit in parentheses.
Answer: 6 (bar)
